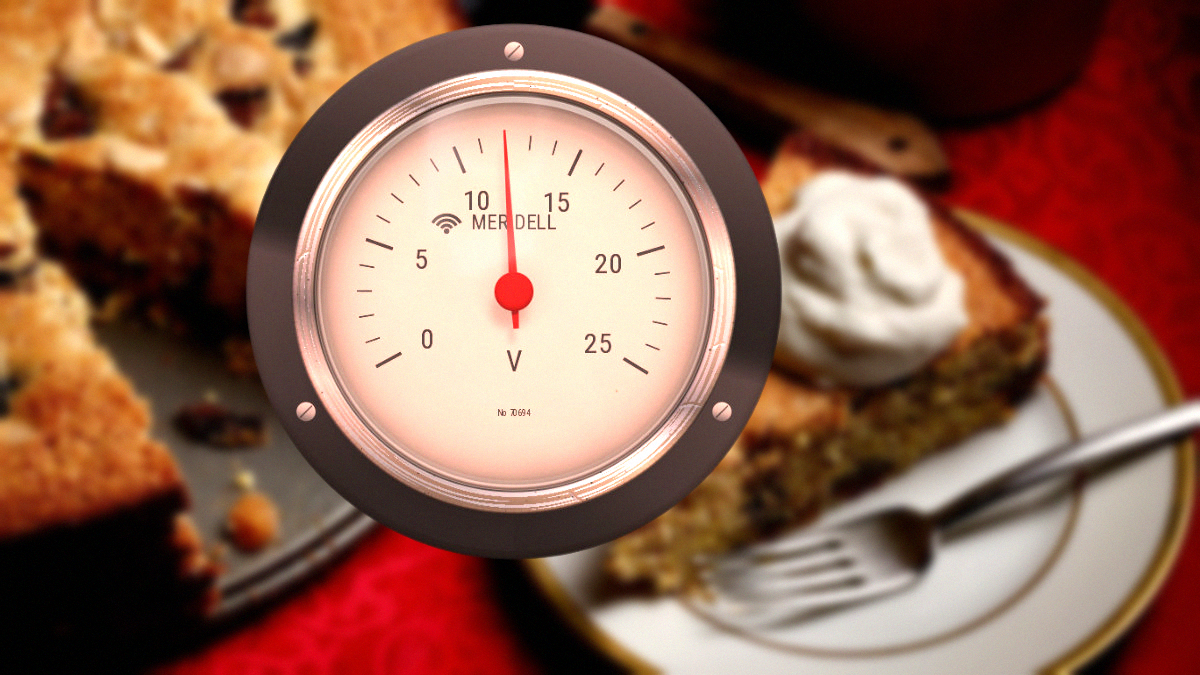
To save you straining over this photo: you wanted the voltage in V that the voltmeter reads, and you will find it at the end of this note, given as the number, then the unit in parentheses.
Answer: 12 (V)
